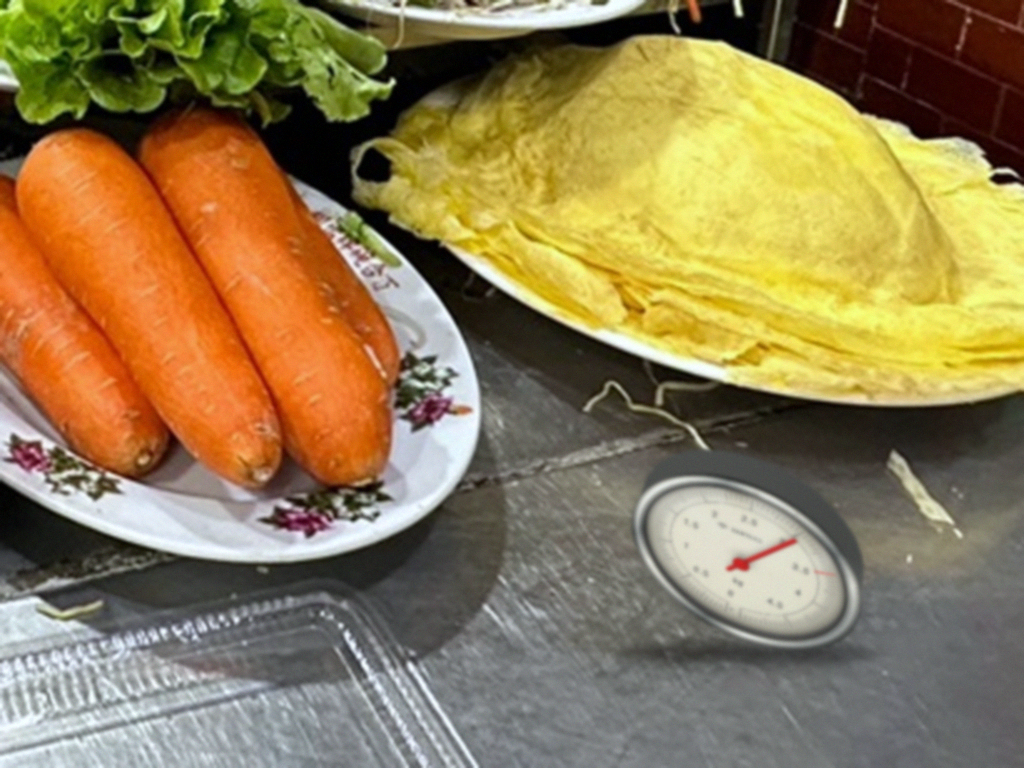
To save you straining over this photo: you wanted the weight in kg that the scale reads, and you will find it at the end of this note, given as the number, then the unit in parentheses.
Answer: 3 (kg)
